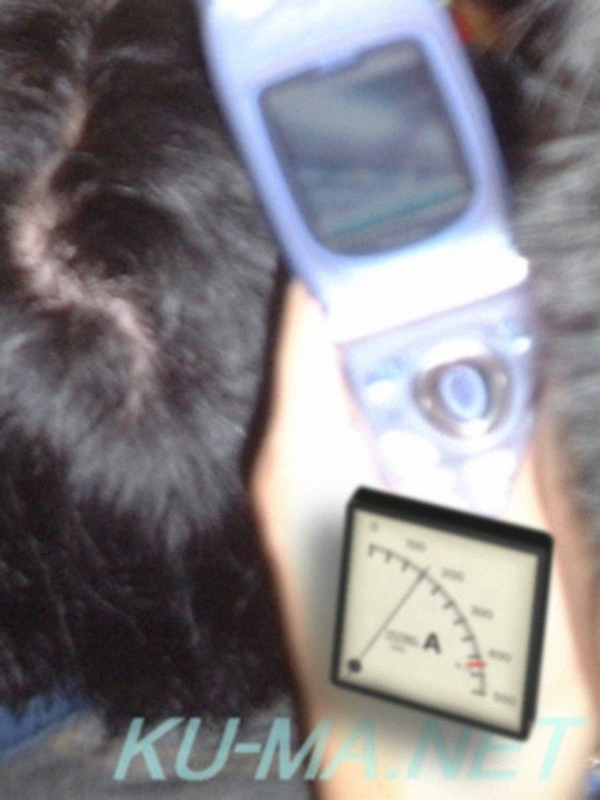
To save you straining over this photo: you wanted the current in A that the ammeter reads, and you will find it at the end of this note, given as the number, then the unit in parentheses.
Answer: 150 (A)
